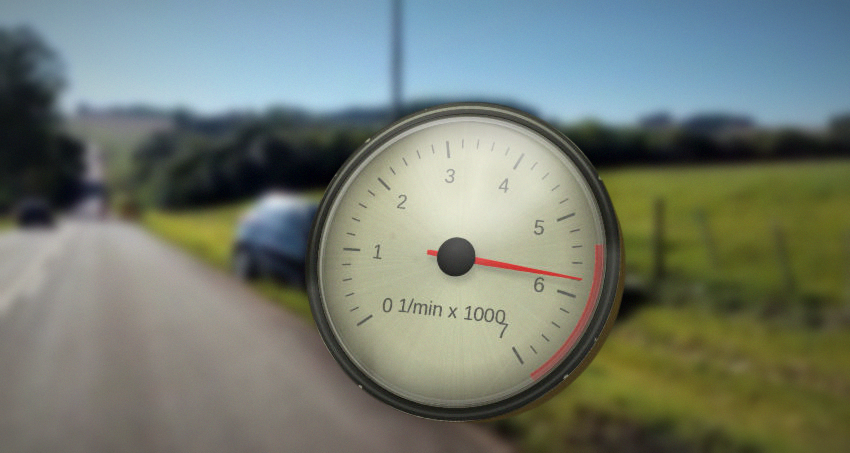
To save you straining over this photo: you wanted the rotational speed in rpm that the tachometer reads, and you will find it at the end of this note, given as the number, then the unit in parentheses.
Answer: 5800 (rpm)
